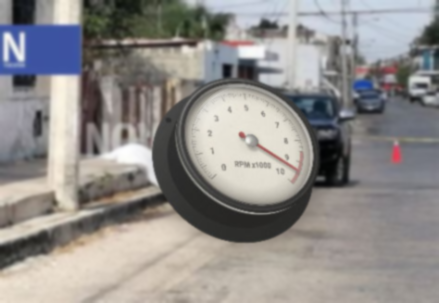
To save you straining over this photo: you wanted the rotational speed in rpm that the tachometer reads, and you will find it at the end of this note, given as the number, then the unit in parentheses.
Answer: 9500 (rpm)
